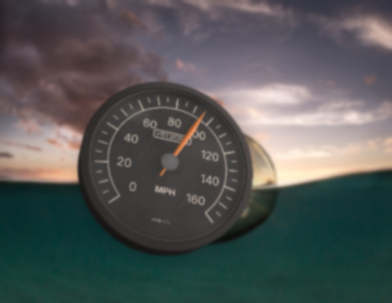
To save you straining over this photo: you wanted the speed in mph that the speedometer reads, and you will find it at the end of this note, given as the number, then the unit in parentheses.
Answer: 95 (mph)
